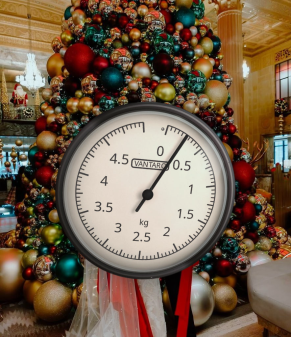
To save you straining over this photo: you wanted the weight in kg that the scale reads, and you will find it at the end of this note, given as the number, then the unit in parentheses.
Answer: 0.25 (kg)
